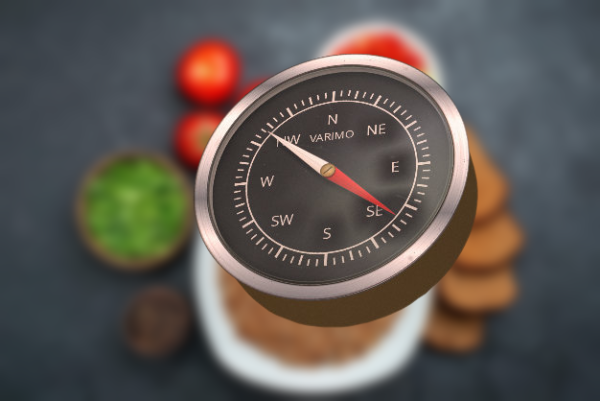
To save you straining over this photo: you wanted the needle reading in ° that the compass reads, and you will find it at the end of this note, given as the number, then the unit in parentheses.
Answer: 130 (°)
